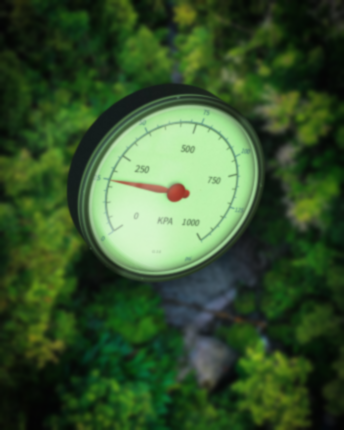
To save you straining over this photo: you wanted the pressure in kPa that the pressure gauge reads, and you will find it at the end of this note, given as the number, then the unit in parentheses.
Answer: 175 (kPa)
